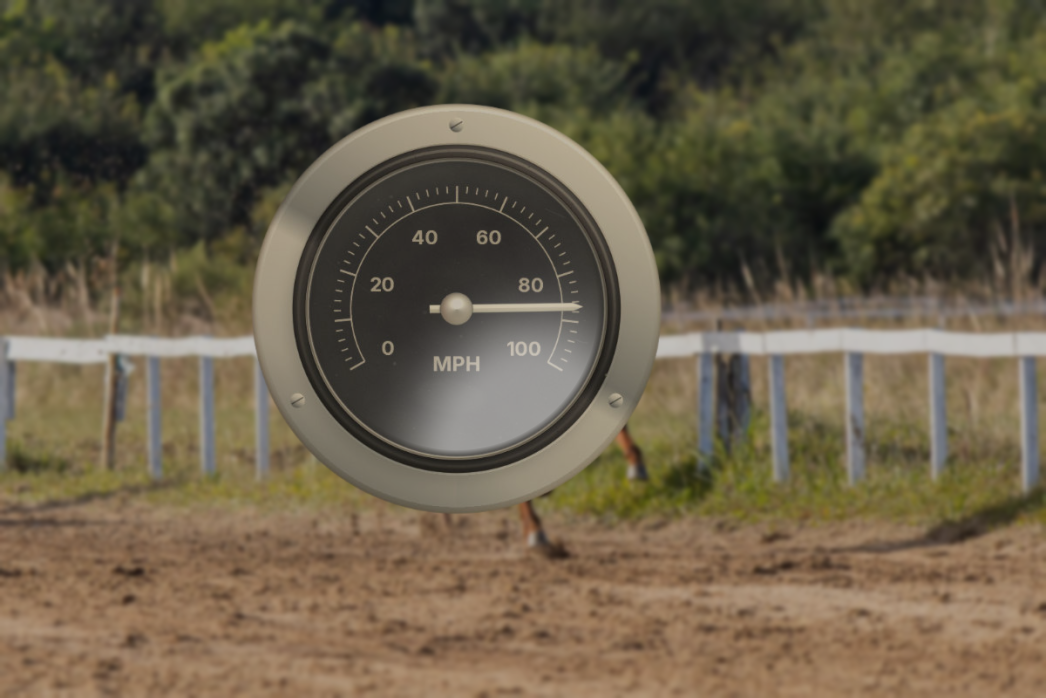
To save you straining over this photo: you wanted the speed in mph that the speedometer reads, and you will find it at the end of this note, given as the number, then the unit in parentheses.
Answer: 87 (mph)
